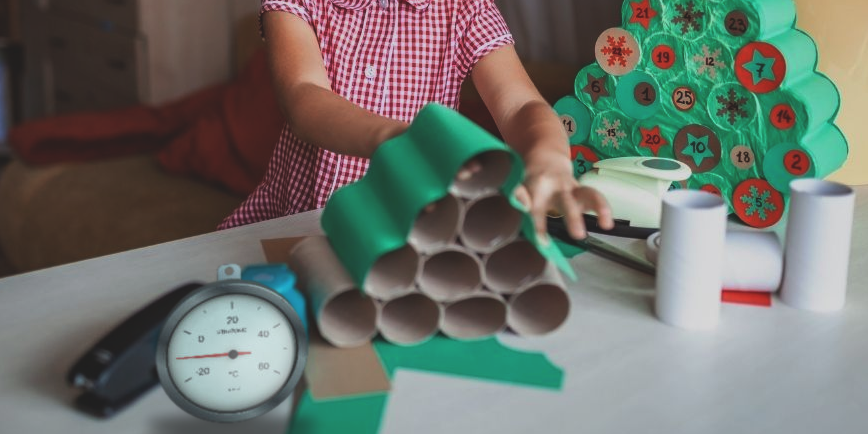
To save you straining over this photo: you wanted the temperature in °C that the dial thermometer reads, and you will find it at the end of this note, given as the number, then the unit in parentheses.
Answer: -10 (°C)
